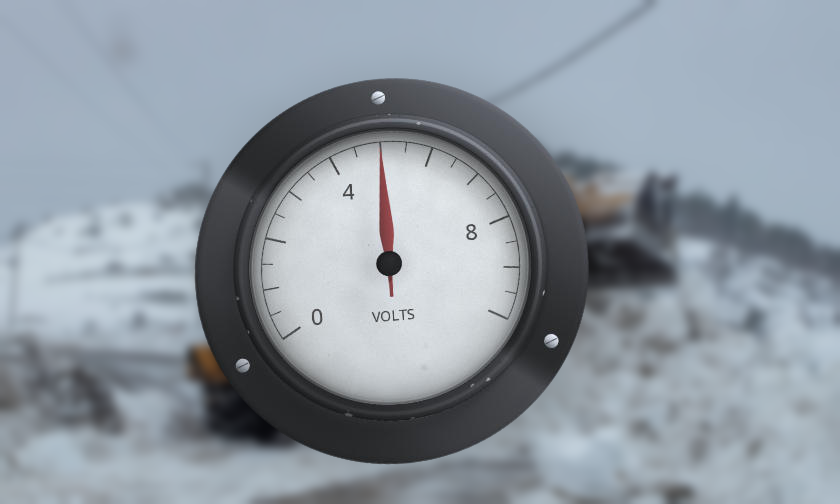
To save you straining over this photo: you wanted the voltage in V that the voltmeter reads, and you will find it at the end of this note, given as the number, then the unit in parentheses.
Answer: 5 (V)
